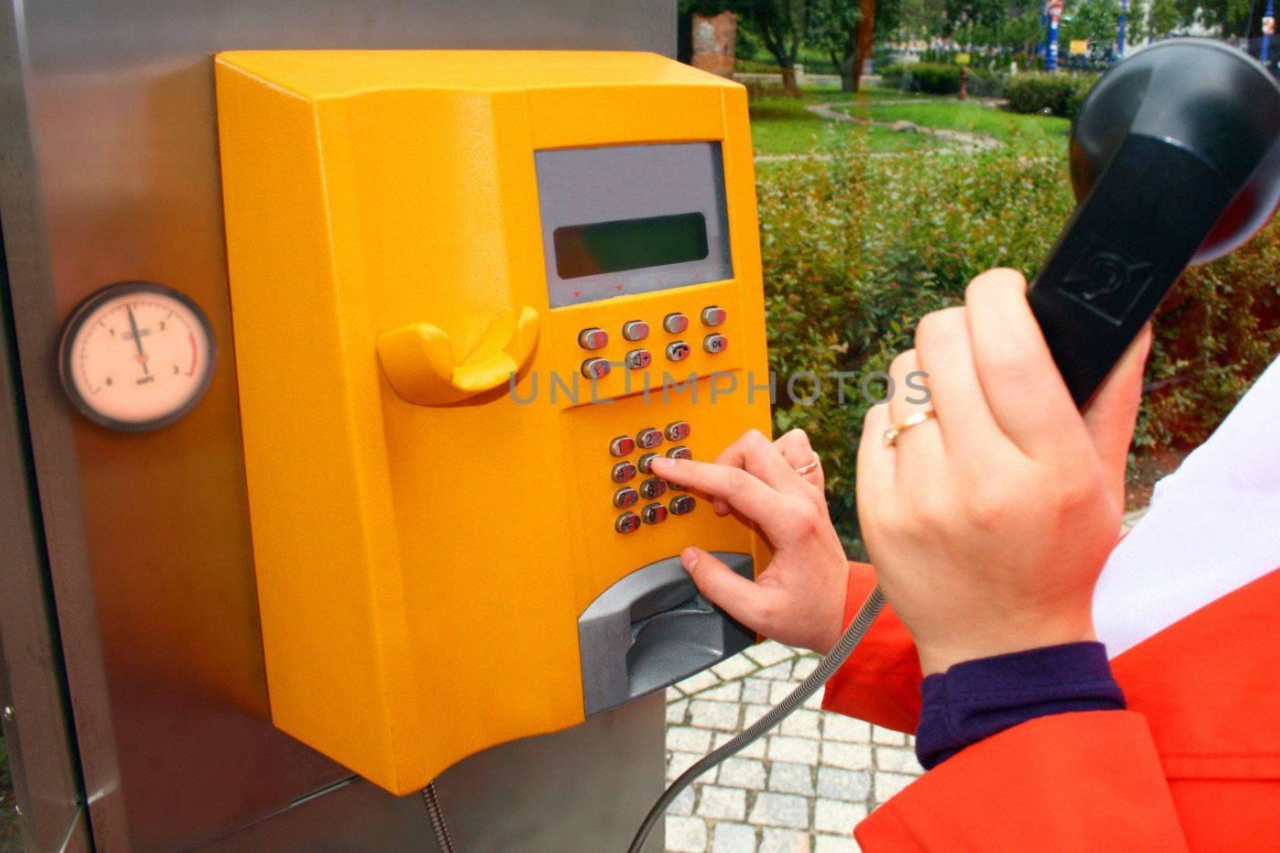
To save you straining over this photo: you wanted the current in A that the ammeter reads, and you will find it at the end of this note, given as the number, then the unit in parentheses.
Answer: 1.4 (A)
